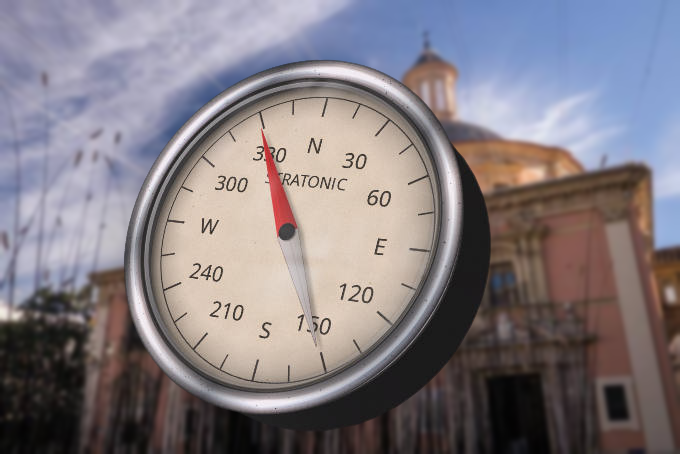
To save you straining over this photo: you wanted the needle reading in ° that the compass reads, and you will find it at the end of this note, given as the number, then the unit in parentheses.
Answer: 330 (°)
